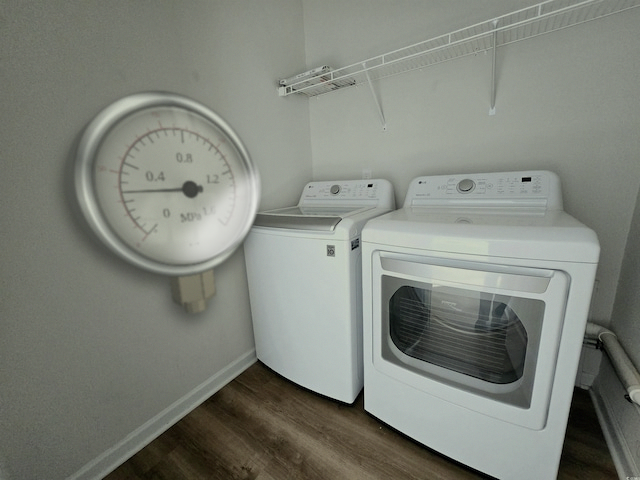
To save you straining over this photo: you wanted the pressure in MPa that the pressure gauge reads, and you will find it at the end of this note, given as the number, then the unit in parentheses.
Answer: 0.25 (MPa)
